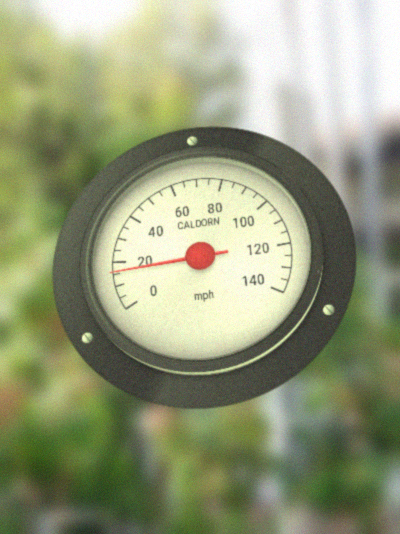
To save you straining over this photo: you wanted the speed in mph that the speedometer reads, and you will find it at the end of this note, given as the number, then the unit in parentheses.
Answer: 15 (mph)
